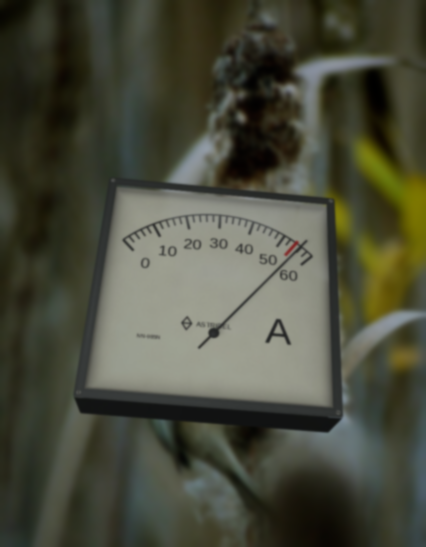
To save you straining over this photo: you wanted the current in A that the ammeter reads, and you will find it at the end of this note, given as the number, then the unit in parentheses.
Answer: 56 (A)
